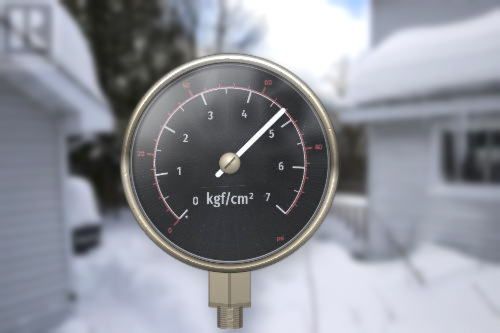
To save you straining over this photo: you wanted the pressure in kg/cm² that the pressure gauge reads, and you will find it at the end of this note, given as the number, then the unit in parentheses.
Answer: 4.75 (kg/cm²)
